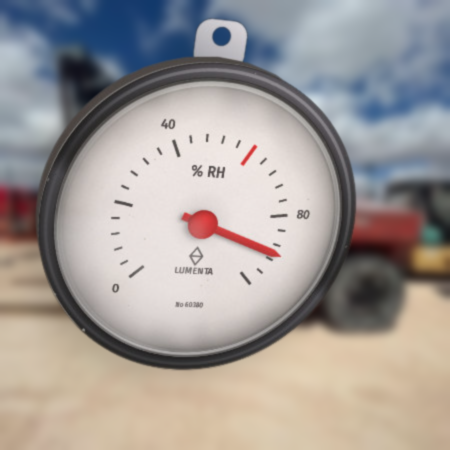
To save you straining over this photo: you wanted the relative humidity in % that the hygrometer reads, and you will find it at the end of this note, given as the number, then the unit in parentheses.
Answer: 90 (%)
